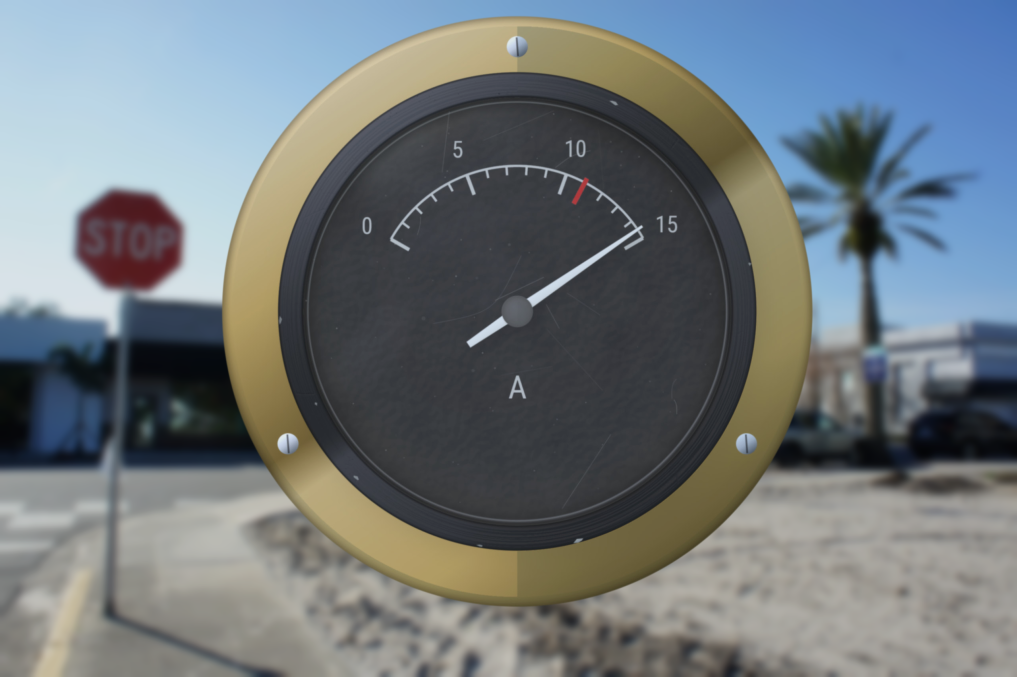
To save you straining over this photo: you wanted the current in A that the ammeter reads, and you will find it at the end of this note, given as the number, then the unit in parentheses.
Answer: 14.5 (A)
